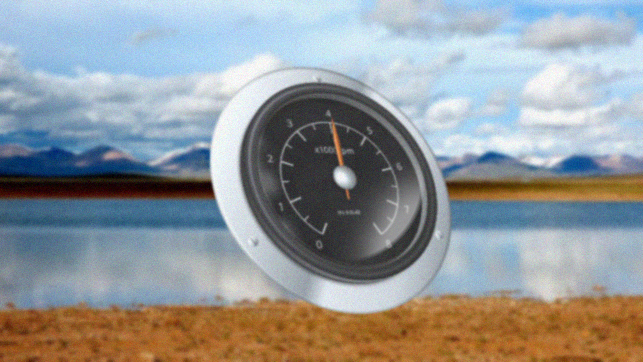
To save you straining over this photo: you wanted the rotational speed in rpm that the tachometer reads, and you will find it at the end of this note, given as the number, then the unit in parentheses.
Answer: 4000 (rpm)
